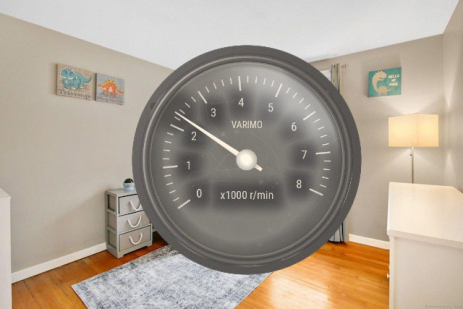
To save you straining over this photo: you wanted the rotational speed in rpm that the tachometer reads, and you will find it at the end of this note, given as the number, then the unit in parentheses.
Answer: 2300 (rpm)
